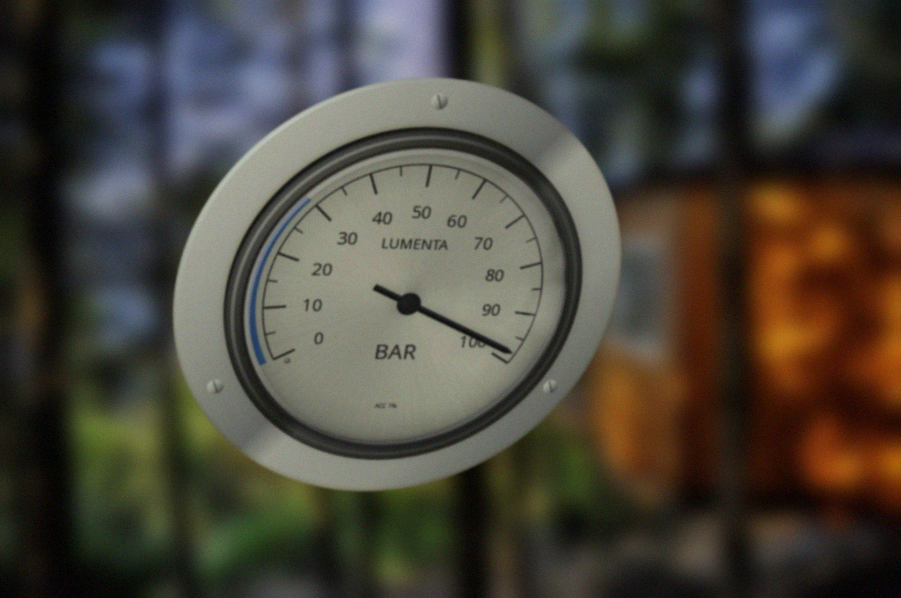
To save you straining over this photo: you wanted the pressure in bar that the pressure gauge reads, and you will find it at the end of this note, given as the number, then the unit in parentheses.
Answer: 97.5 (bar)
